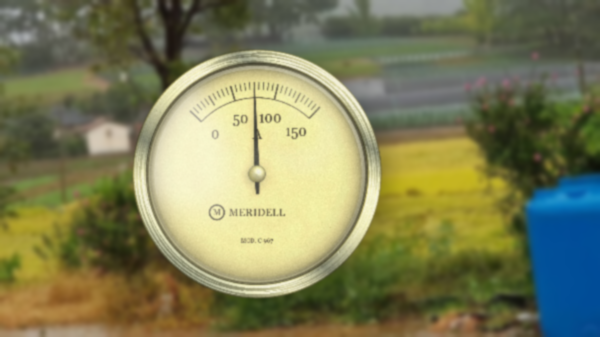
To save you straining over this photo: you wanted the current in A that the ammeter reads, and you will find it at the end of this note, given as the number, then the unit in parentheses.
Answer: 75 (A)
